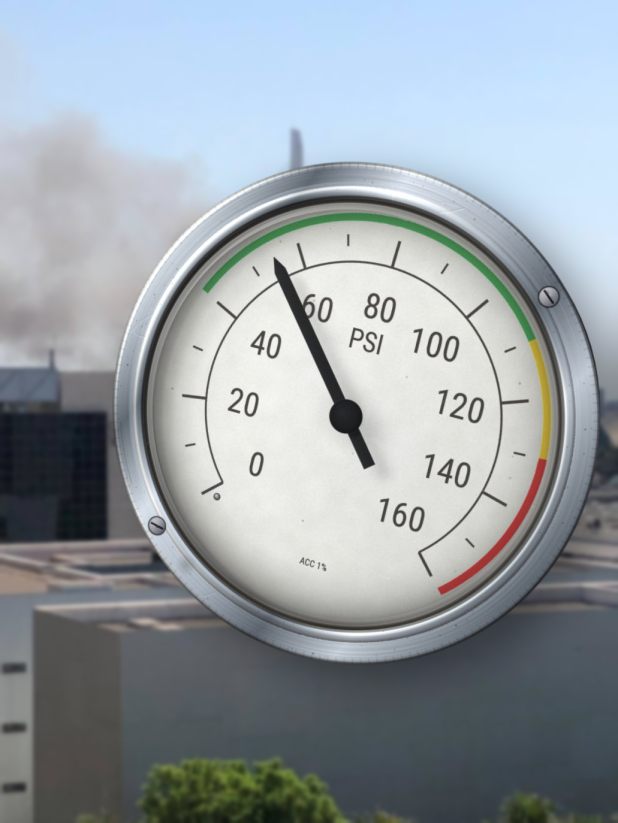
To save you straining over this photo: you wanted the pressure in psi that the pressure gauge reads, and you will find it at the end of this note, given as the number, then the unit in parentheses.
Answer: 55 (psi)
